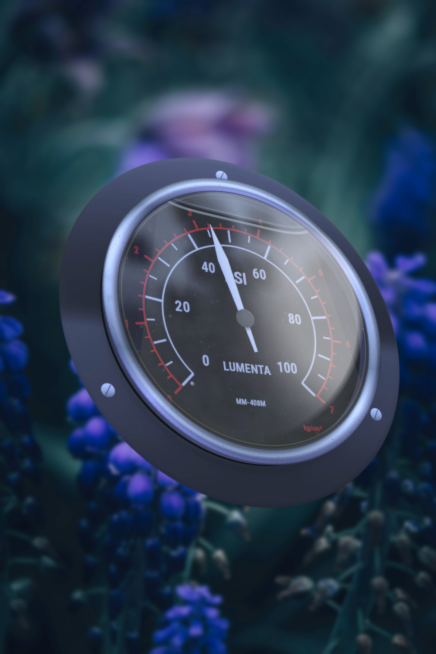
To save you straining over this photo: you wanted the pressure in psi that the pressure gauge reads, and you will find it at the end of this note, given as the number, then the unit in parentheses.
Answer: 45 (psi)
